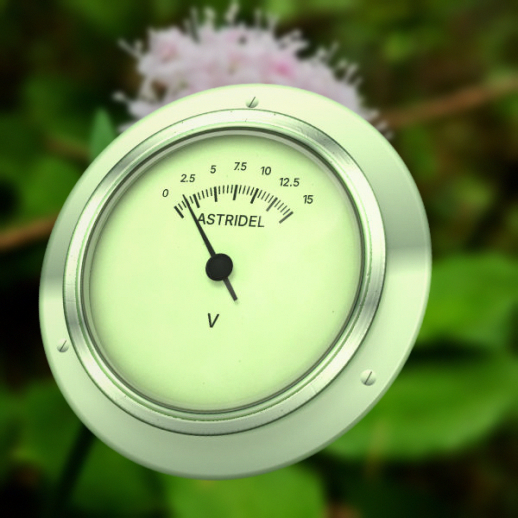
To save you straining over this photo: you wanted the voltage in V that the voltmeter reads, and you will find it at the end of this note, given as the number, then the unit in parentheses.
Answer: 1.5 (V)
